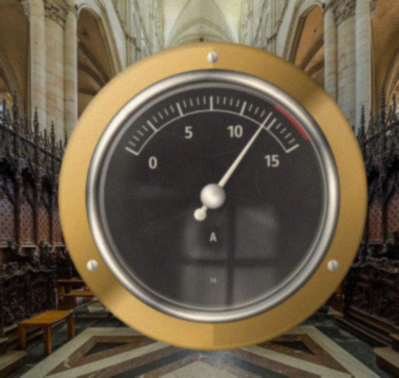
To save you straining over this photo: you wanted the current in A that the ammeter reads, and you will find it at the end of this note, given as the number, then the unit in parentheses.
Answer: 12 (A)
